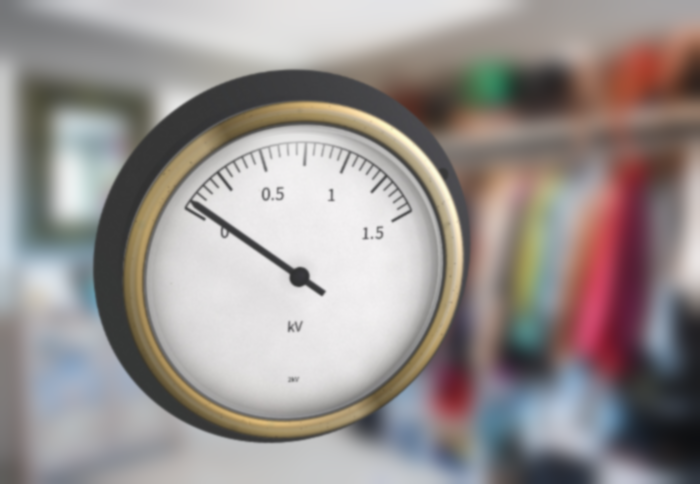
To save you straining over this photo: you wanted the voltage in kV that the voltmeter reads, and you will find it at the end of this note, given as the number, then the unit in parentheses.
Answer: 0.05 (kV)
